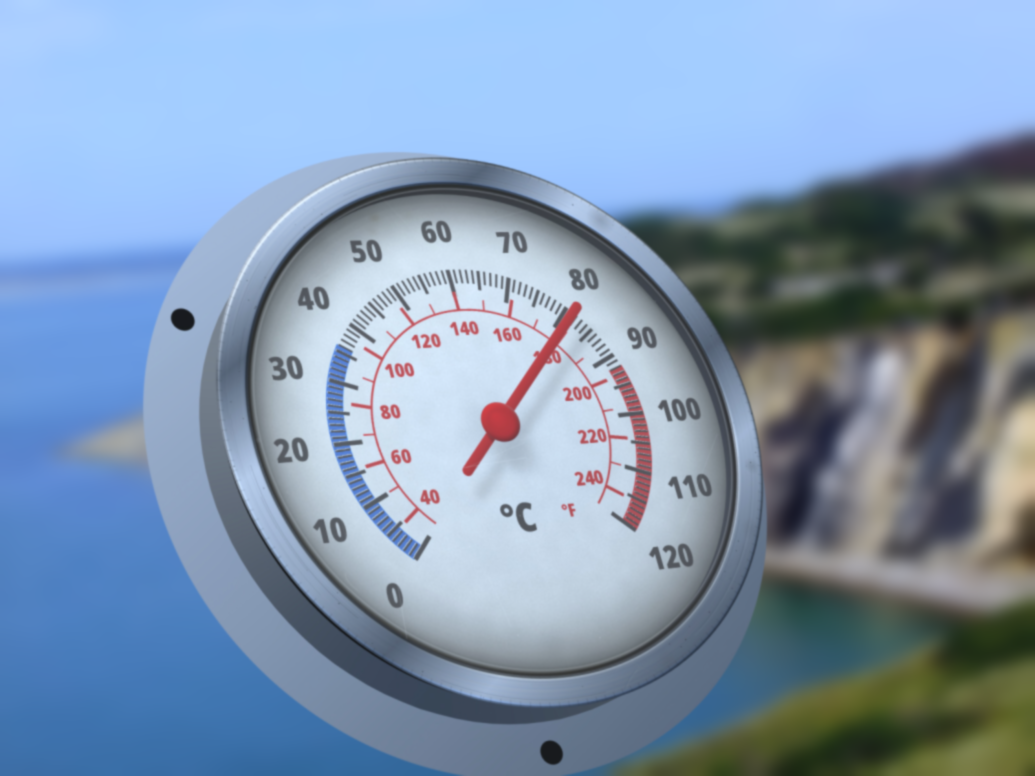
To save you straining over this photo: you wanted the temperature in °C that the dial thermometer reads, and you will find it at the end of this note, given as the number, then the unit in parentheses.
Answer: 81 (°C)
